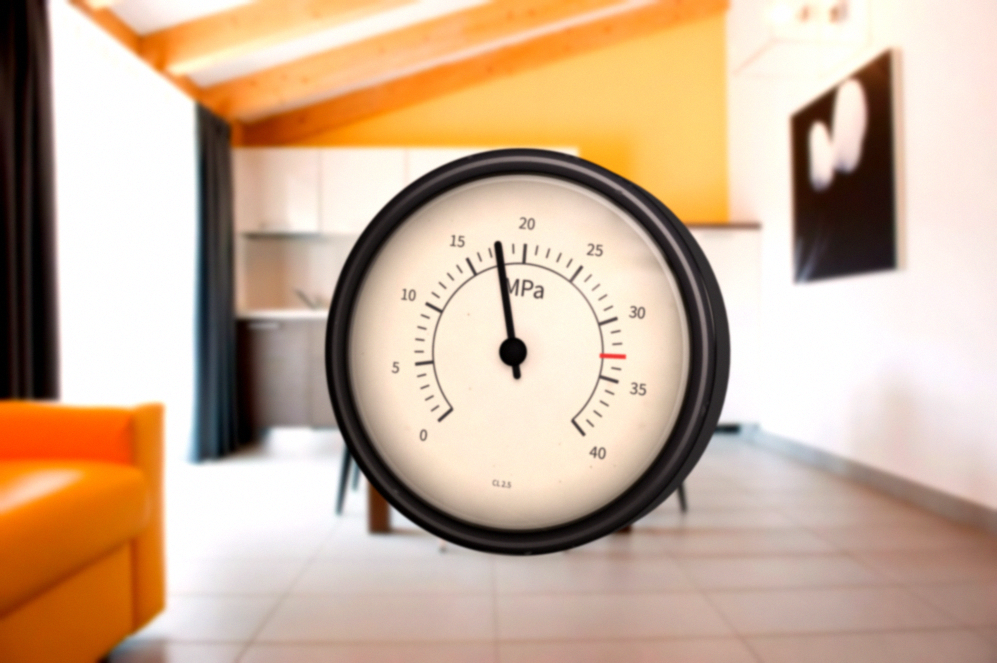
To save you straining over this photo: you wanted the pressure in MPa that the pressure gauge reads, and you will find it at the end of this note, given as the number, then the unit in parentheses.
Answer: 18 (MPa)
